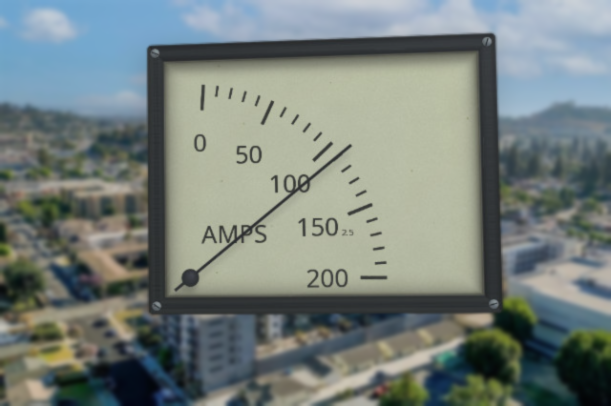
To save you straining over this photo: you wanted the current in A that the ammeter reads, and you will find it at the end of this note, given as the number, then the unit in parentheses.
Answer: 110 (A)
